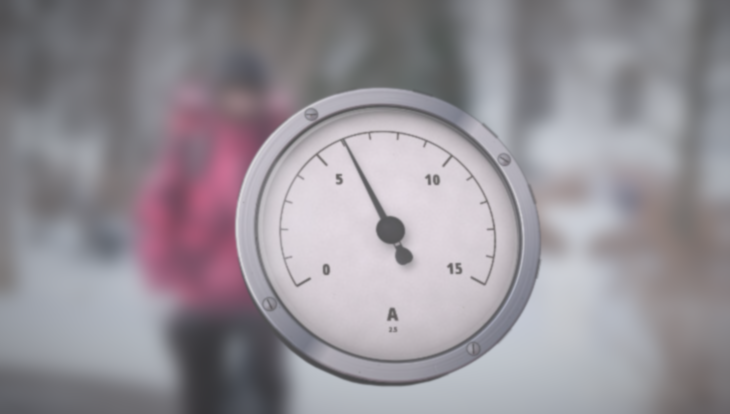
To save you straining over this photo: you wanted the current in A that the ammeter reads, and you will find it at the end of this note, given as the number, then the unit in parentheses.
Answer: 6 (A)
